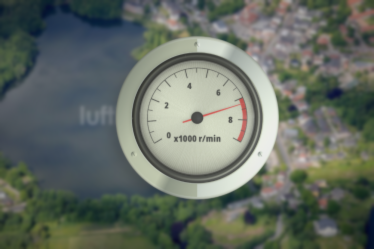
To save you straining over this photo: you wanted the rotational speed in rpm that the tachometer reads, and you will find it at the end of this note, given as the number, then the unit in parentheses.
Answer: 7250 (rpm)
